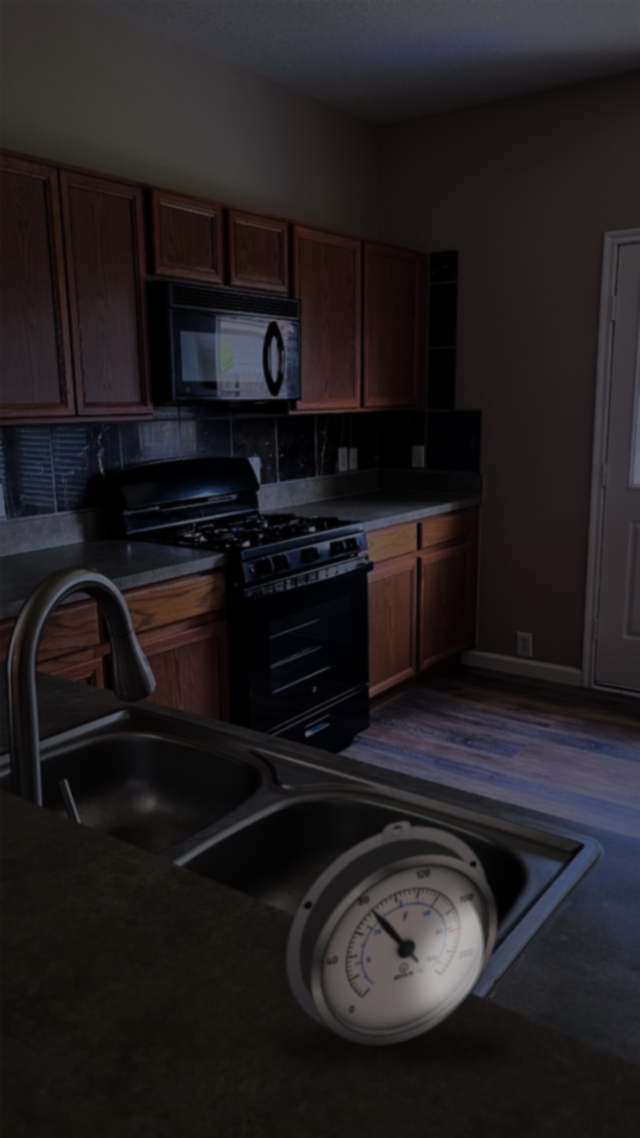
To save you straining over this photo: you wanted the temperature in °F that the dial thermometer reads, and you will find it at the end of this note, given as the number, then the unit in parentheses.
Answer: 80 (°F)
